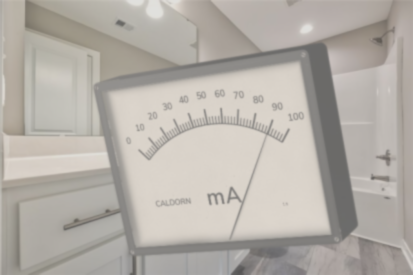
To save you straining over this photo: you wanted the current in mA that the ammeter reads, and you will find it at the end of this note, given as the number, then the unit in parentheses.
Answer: 90 (mA)
